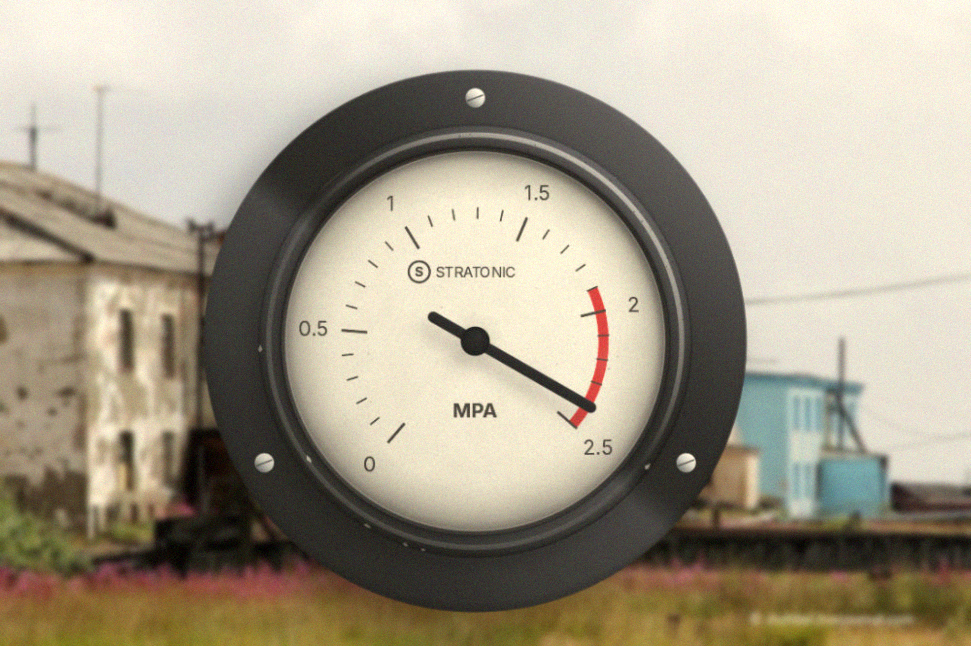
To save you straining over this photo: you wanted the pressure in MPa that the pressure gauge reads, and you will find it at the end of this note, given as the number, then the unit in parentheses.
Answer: 2.4 (MPa)
